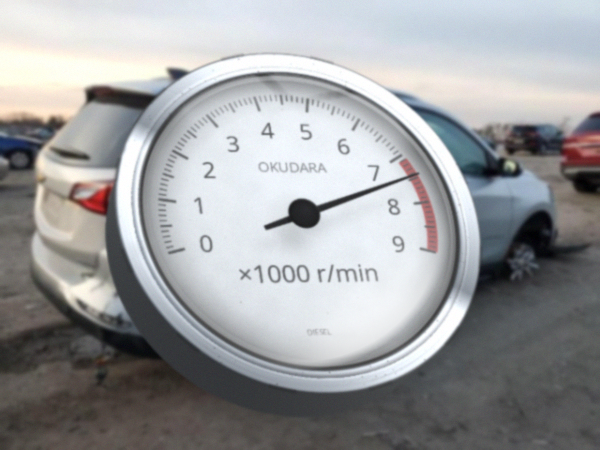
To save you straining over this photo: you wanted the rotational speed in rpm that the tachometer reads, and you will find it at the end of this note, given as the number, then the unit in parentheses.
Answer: 7500 (rpm)
